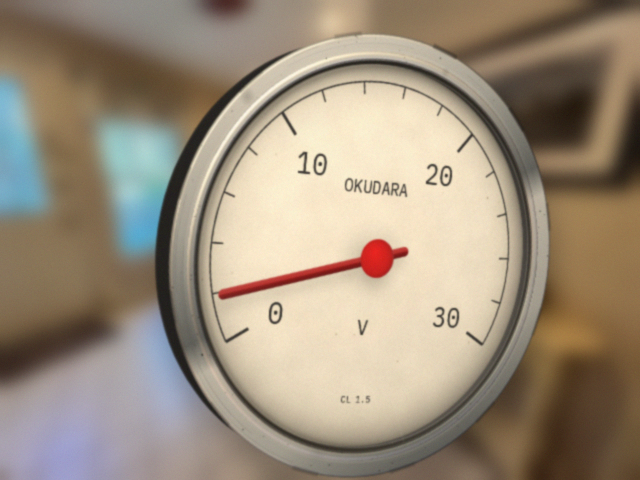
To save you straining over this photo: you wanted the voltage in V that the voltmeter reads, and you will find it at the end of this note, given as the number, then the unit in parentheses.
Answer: 2 (V)
